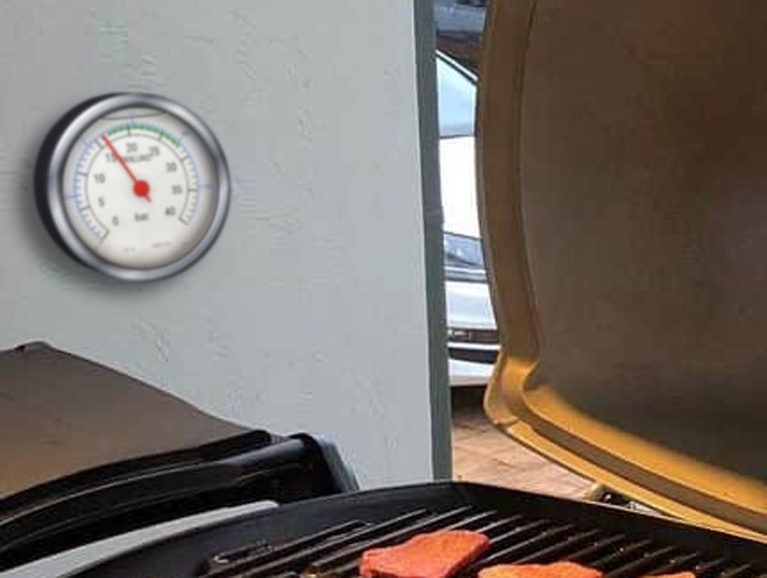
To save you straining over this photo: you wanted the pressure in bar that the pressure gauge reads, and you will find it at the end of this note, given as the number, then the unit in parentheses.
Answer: 16 (bar)
